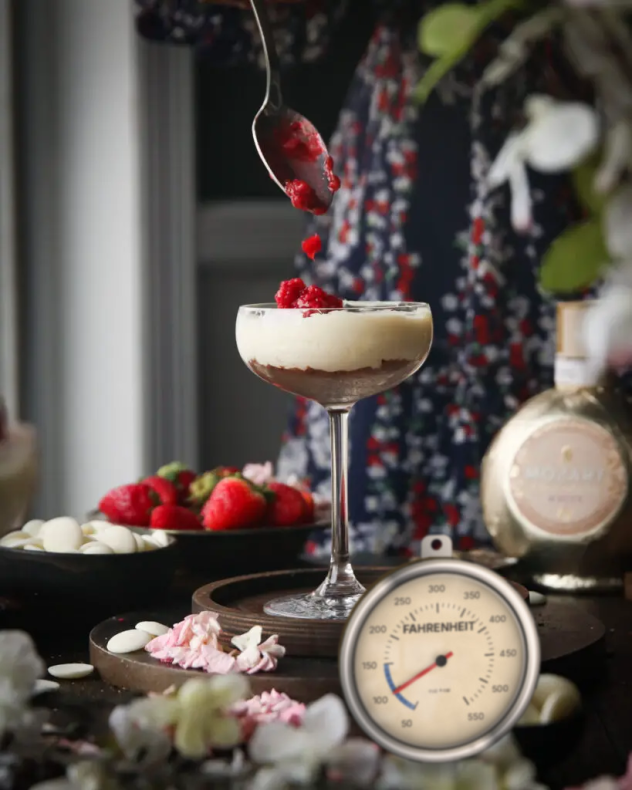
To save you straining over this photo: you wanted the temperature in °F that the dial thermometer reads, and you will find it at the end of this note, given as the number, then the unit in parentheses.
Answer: 100 (°F)
